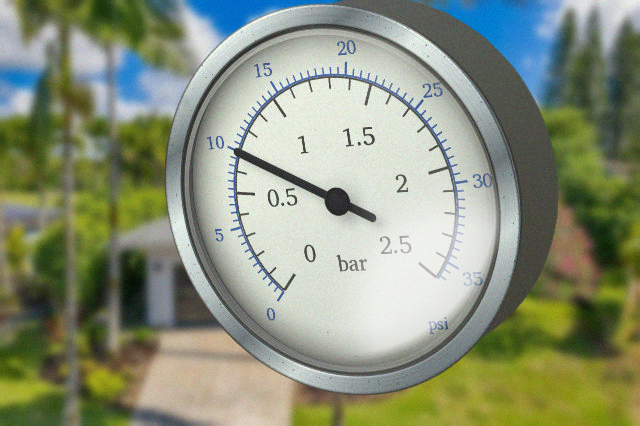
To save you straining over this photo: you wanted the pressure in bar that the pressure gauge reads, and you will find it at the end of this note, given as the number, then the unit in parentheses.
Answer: 0.7 (bar)
